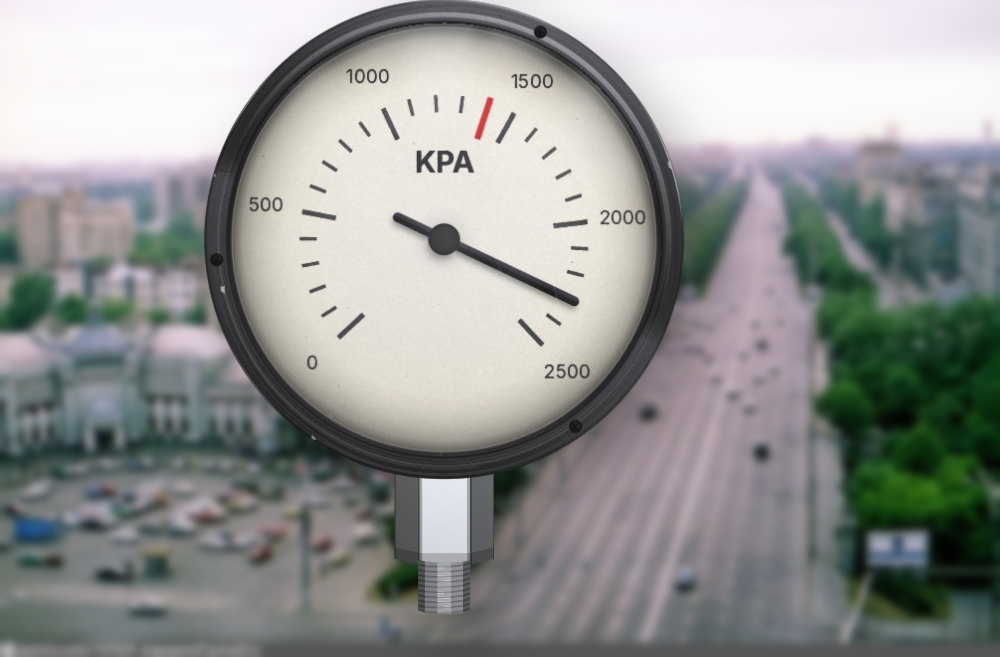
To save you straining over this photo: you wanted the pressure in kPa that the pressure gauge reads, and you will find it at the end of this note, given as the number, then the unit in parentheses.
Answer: 2300 (kPa)
